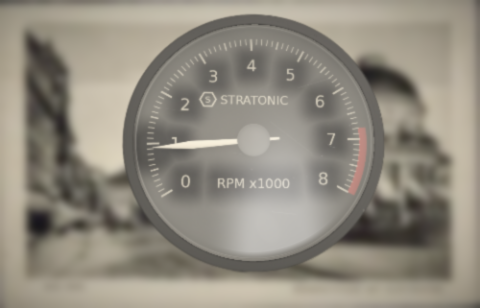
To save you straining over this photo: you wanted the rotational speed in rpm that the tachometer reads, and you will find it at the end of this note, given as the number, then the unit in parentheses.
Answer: 900 (rpm)
